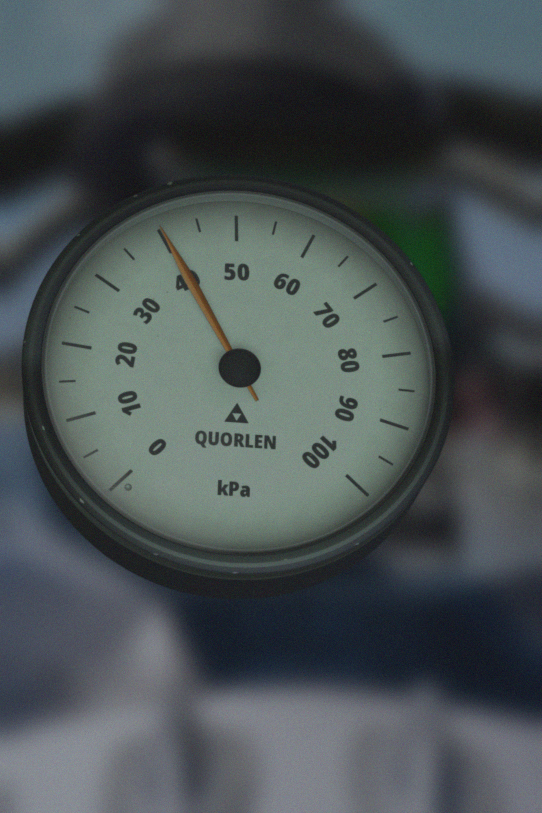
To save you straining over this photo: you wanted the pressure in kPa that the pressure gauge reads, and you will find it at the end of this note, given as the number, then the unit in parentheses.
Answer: 40 (kPa)
